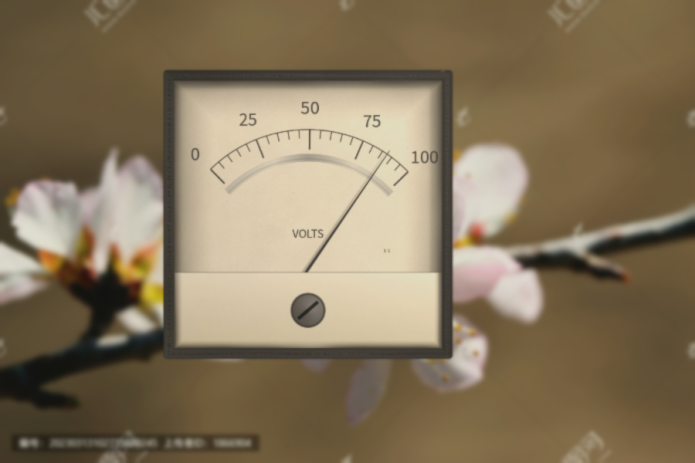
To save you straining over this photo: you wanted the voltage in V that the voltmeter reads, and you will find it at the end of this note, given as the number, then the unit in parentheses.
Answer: 87.5 (V)
